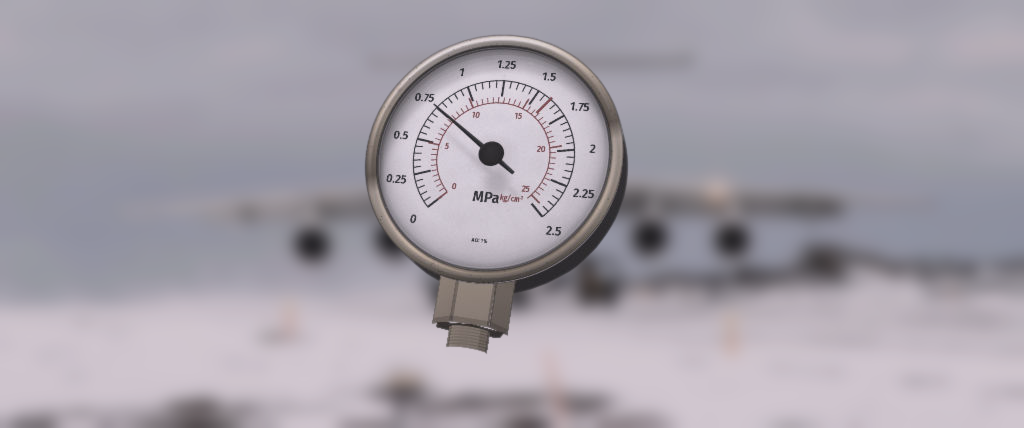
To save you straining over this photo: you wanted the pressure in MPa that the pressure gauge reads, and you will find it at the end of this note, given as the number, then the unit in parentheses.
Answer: 0.75 (MPa)
